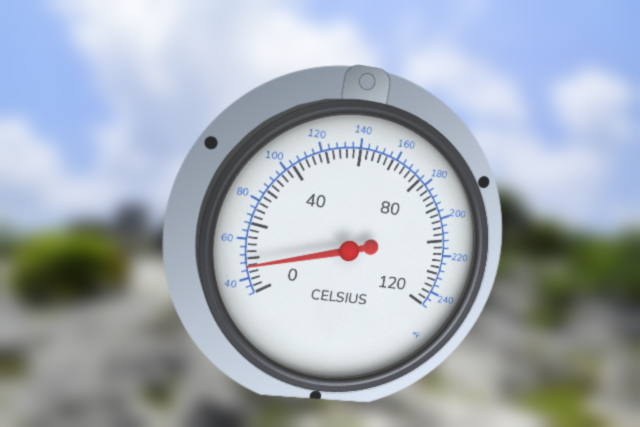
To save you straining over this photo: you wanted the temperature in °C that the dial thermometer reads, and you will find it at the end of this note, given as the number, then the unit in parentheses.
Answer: 8 (°C)
